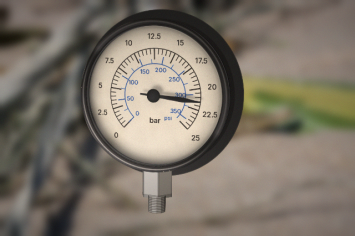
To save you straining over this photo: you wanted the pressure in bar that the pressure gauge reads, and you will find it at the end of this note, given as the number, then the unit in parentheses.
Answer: 21.5 (bar)
